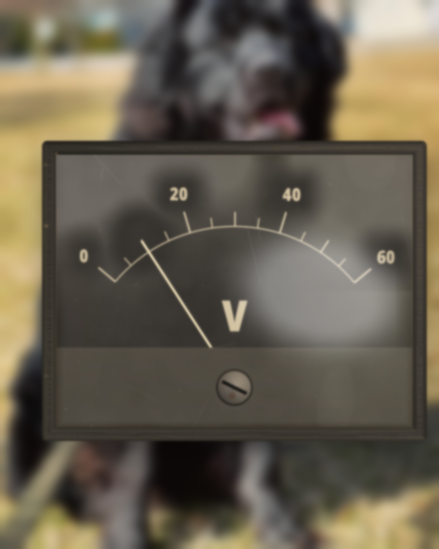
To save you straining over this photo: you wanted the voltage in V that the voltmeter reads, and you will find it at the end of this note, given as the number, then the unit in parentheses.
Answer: 10 (V)
